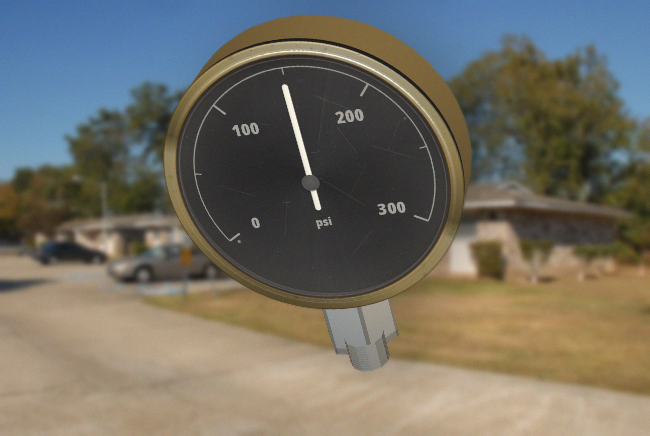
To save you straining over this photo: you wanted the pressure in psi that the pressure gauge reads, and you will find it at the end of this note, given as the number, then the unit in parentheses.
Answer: 150 (psi)
